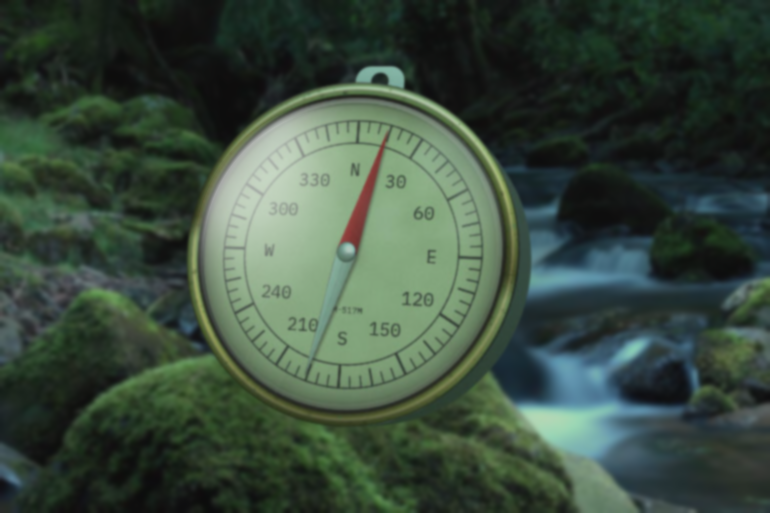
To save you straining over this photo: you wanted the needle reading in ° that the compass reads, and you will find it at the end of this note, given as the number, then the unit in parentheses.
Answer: 15 (°)
